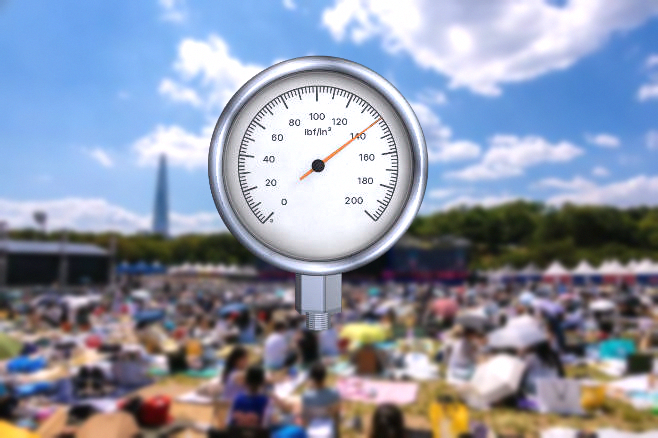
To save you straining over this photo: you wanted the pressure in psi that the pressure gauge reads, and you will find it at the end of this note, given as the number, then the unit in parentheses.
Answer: 140 (psi)
